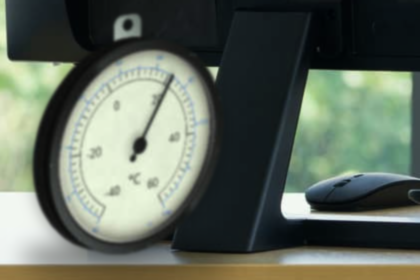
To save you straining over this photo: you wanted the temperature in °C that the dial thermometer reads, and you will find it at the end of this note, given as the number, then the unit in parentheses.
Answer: 20 (°C)
